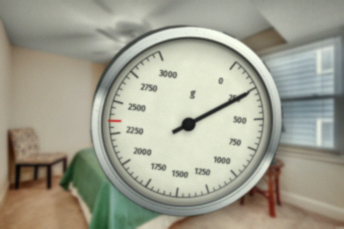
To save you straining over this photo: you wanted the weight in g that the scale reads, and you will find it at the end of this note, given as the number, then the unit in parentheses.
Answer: 250 (g)
